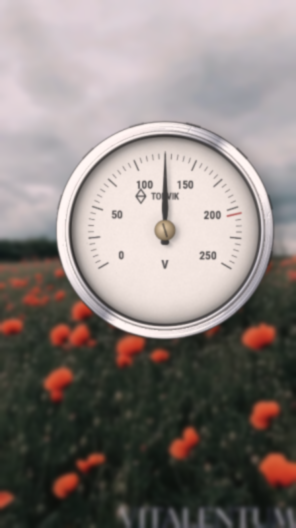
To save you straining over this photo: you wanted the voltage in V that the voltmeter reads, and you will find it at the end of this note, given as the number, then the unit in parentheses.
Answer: 125 (V)
